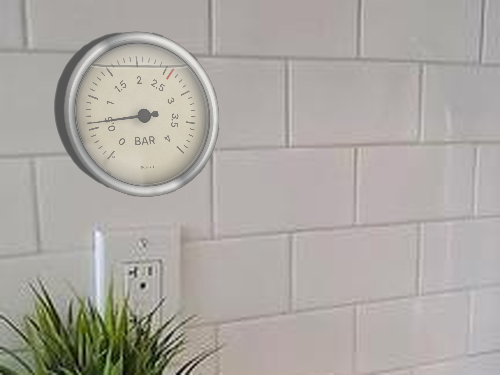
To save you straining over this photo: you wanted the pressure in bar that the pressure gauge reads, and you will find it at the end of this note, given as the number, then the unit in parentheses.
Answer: 0.6 (bar)
